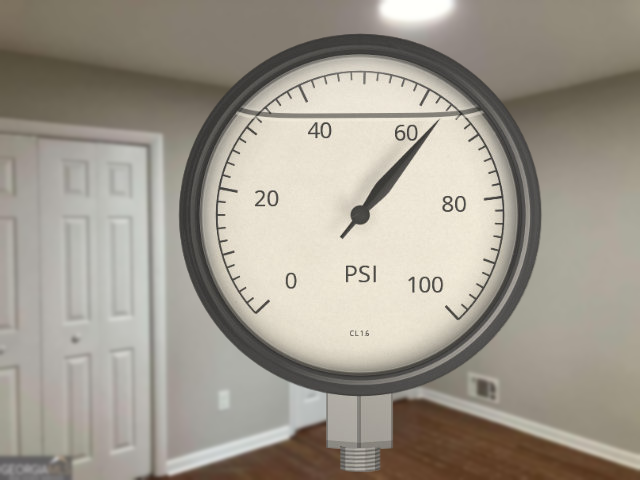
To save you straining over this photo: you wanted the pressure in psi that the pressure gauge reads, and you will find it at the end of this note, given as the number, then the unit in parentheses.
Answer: 64 (psi)
